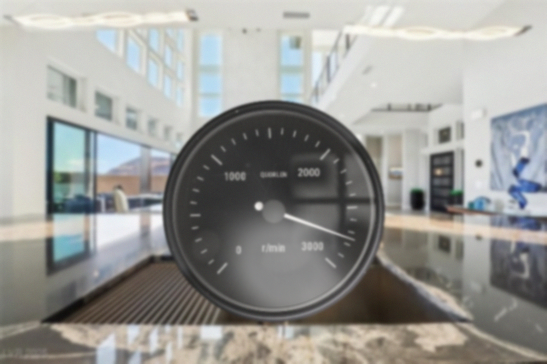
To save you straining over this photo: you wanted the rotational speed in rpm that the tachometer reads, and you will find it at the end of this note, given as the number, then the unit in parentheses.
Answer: 2750 (rpm)
